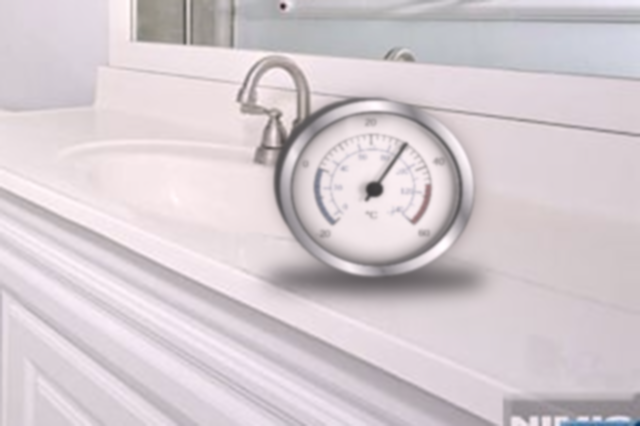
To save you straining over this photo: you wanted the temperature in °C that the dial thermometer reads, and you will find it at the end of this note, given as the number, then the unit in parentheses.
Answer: 30 (°C)
